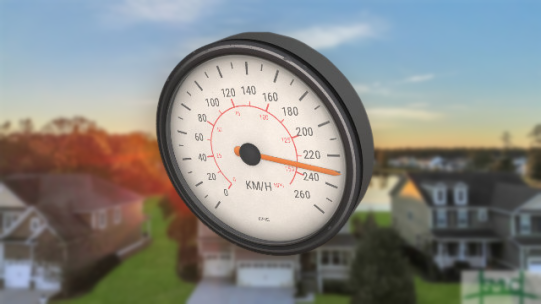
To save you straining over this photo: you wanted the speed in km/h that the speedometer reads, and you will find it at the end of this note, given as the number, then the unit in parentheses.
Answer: 230 (km/h)
